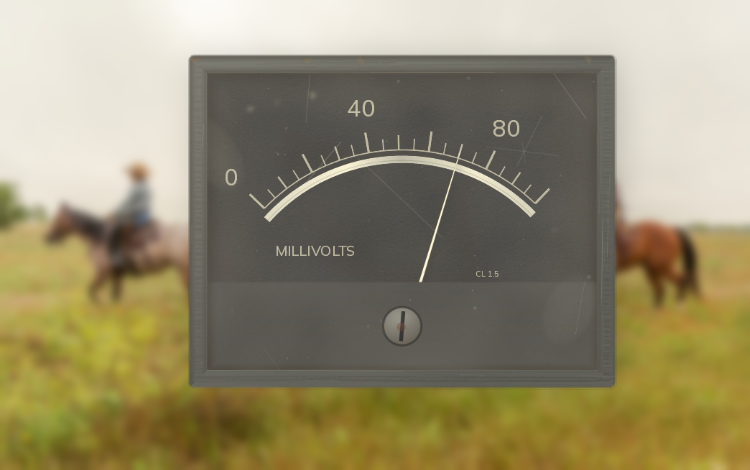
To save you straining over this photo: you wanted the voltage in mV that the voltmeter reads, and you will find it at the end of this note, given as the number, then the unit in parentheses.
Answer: 70 (mV)
